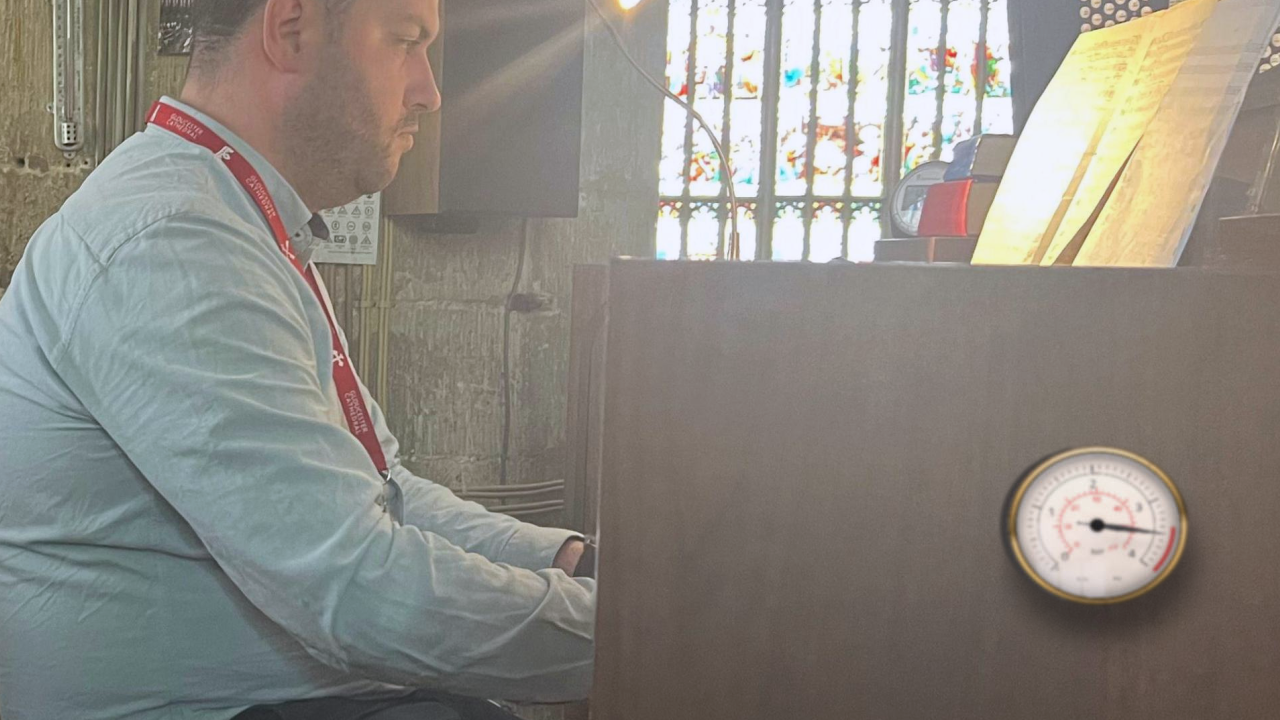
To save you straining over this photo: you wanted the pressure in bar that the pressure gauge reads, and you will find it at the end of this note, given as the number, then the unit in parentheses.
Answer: 3.5 (bar)
